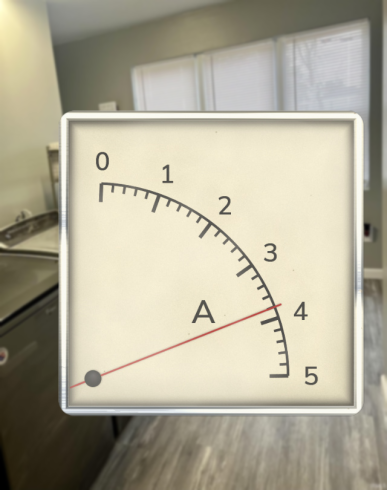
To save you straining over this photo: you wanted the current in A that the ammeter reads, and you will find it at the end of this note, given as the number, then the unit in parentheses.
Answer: 3.8 (A)
